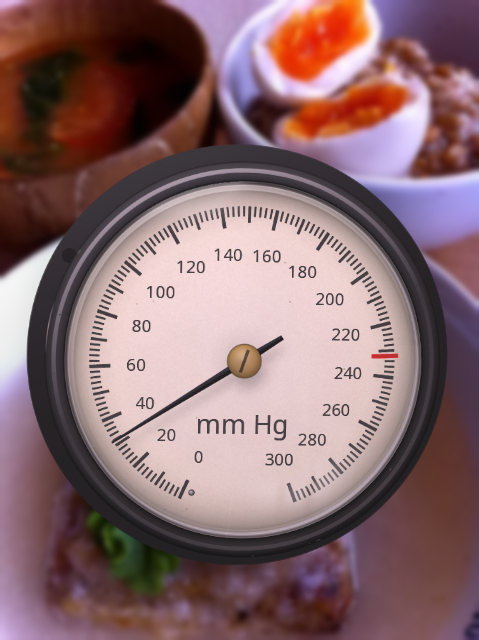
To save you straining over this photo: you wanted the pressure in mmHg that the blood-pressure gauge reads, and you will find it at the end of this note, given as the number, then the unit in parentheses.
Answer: 32 (mmHg)
